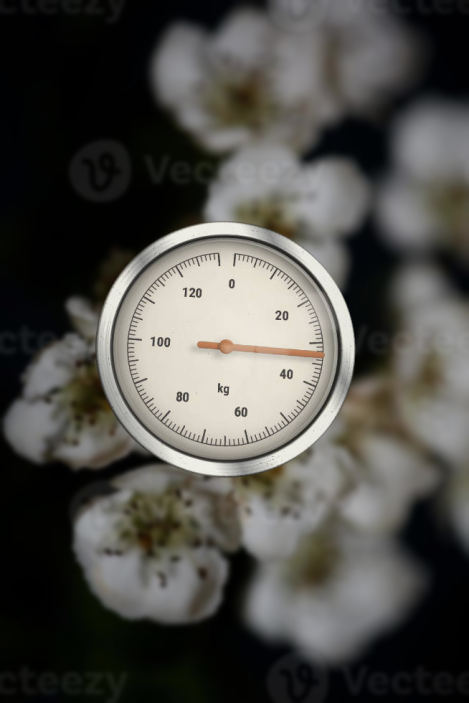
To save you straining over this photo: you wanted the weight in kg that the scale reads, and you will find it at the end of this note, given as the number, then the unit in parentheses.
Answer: 33 (kg)
